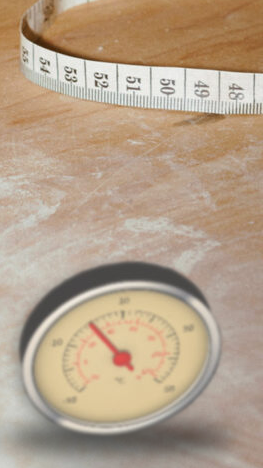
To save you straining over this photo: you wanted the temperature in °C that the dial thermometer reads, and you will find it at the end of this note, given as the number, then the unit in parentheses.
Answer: 0 (°C)
